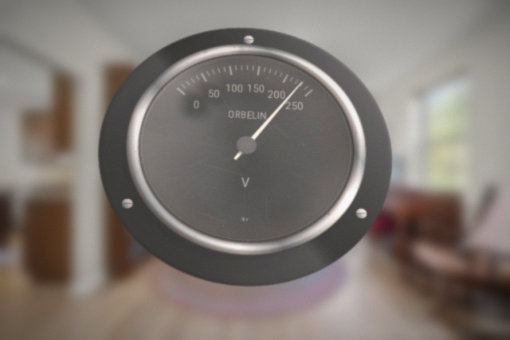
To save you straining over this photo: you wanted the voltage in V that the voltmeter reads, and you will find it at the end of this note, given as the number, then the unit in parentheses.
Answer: 230 (V)
